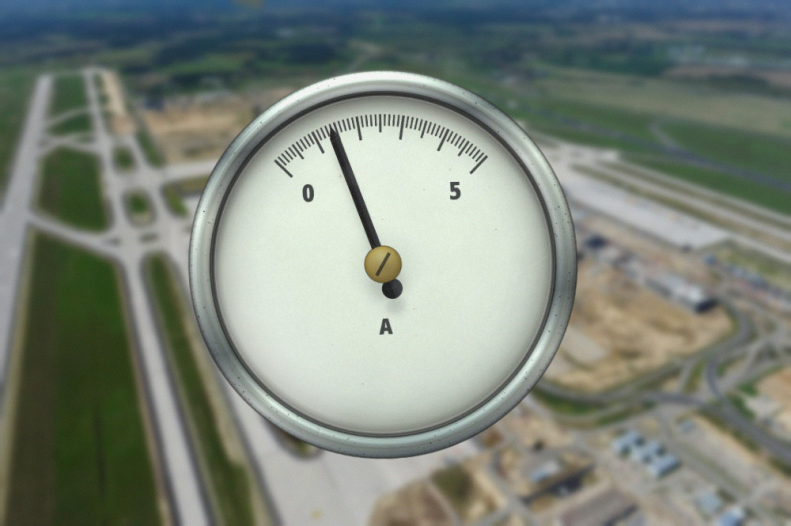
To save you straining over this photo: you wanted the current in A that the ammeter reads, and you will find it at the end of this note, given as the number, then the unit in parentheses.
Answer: 1.4 (A)
